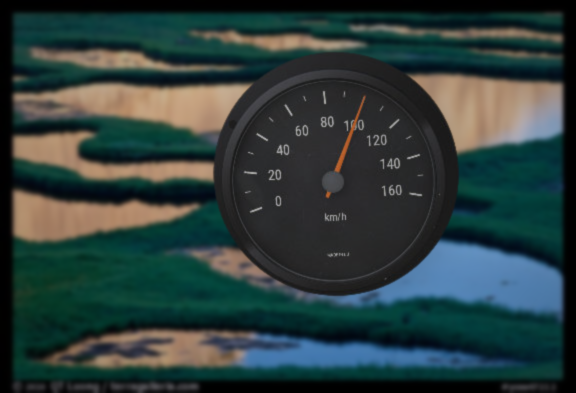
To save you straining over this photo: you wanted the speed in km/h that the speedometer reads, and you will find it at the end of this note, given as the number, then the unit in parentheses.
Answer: 100 (km/h)
